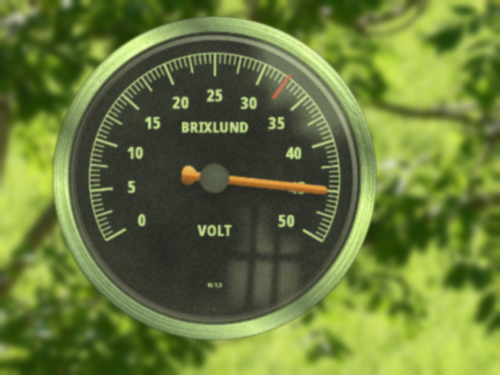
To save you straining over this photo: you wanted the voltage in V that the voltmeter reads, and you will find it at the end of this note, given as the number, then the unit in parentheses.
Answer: 45 (V)
